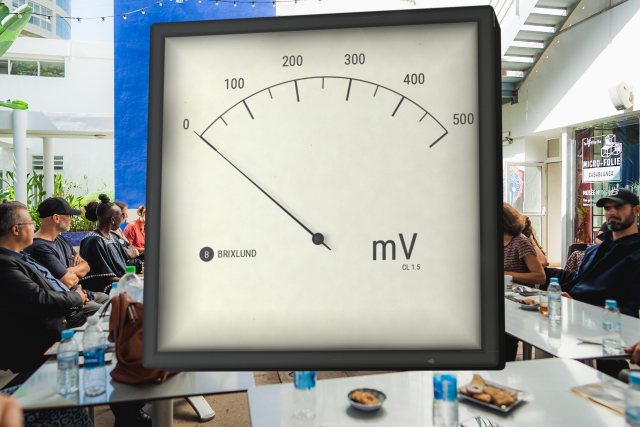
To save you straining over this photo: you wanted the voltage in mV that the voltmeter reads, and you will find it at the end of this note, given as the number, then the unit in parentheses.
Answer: 0 (mV)
